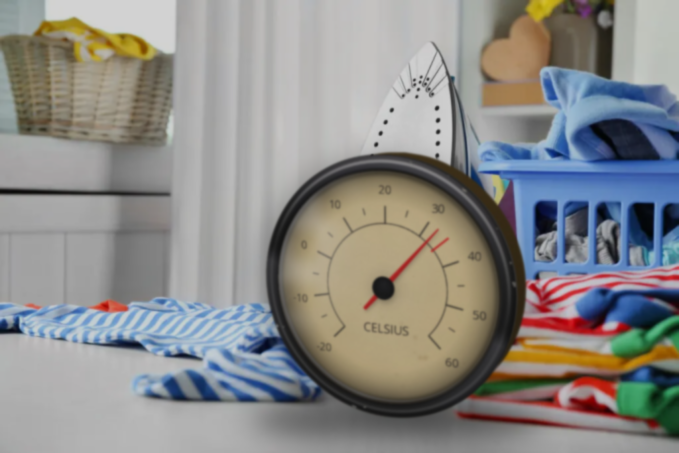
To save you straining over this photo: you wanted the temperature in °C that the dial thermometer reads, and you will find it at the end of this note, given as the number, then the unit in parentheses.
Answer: 32.5 (°C)
